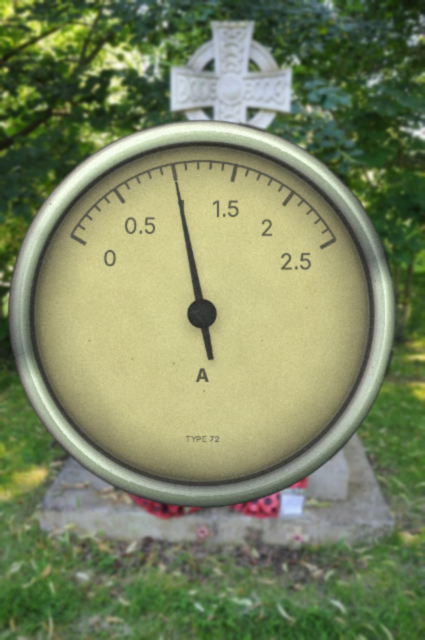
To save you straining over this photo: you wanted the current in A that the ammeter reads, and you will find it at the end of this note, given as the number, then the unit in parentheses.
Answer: 1 (A)
